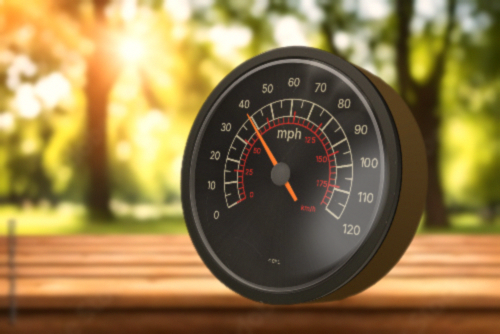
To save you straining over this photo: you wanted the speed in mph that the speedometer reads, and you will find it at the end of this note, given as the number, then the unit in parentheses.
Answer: 40 (mph)
